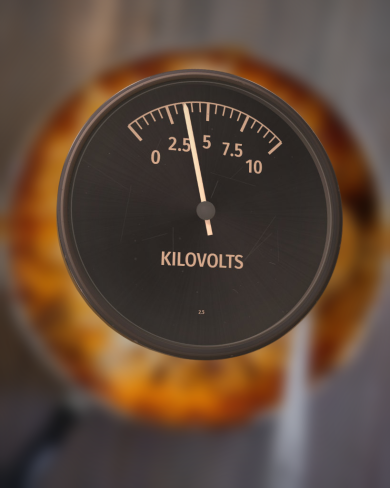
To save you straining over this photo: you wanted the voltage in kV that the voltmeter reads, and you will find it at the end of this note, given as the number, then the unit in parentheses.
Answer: 3.5 (kV)
